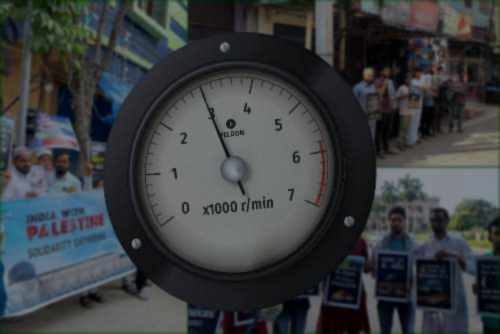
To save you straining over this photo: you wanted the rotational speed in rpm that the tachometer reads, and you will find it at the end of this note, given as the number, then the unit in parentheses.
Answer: 3000 (rpm)
